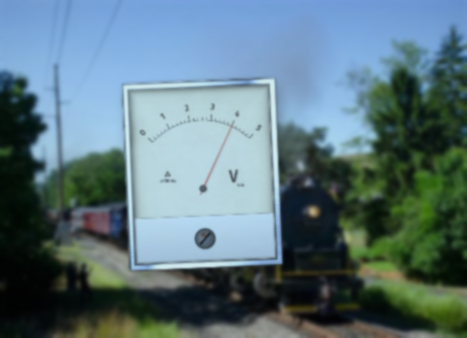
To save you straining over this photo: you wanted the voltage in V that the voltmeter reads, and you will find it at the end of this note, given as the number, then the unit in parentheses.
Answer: 4 (V)
